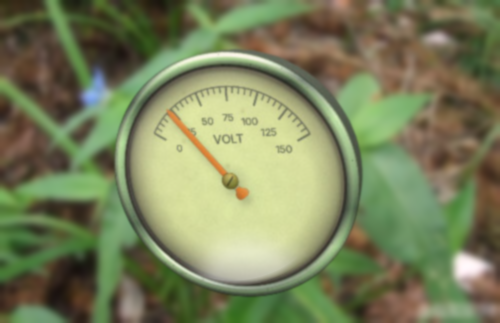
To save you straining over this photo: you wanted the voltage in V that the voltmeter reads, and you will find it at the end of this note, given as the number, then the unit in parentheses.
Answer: 25 (V)
